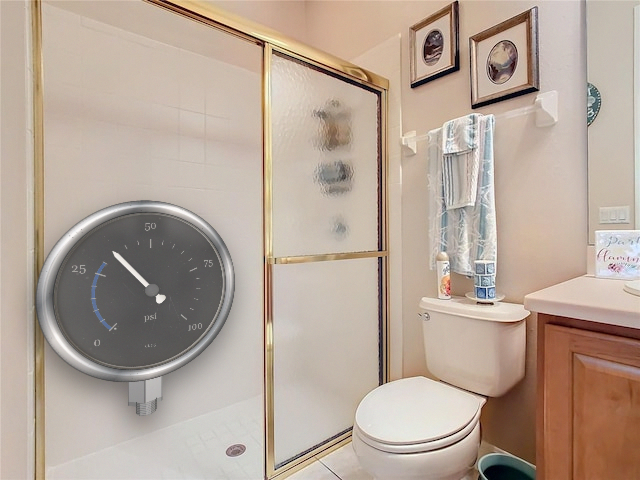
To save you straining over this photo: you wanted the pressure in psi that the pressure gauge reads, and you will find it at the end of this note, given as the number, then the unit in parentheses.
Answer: 35 (psi)
